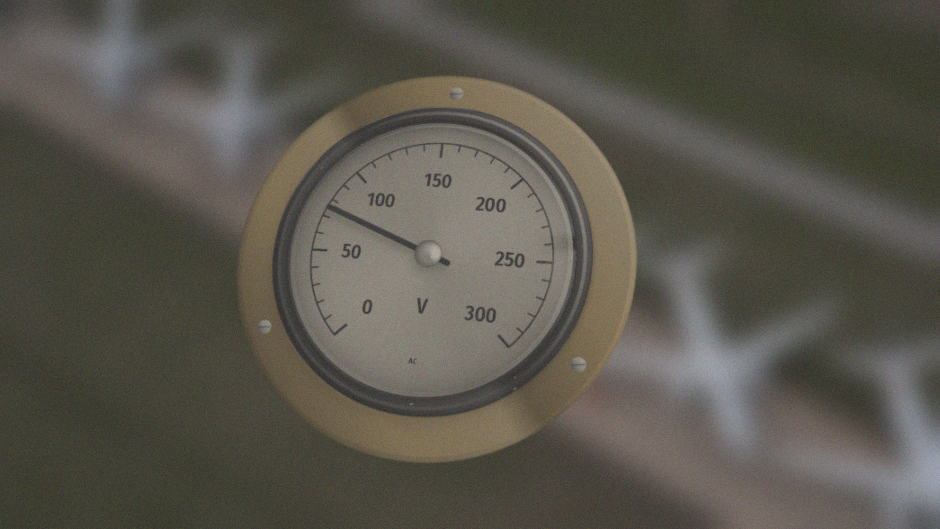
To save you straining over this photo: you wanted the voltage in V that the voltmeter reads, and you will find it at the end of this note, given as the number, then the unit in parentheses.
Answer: 75 (V)
